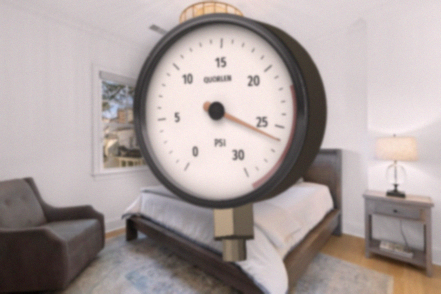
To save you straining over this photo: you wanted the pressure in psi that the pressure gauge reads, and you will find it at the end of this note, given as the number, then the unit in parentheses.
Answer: 26 (psi)
